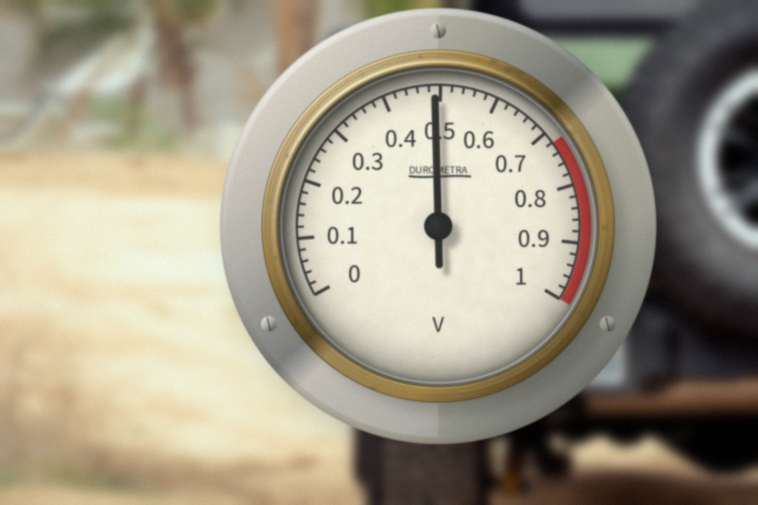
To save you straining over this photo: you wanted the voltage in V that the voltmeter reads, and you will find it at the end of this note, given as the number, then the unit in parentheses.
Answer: 0.49 (V)
